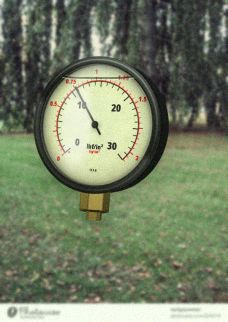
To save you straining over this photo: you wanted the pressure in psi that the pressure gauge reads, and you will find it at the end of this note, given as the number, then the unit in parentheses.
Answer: 11 (psi)
